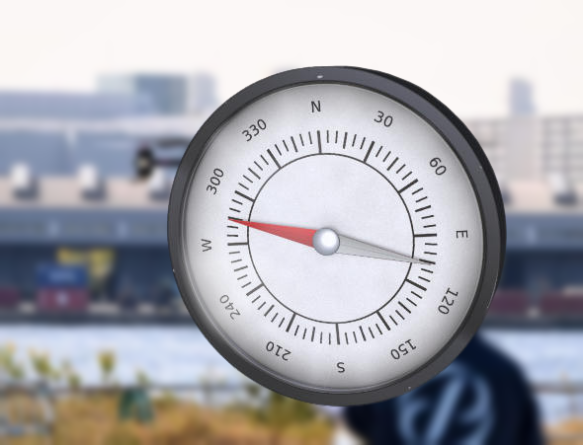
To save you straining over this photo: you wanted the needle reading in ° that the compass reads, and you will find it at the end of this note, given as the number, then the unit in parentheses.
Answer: 285 (°)
